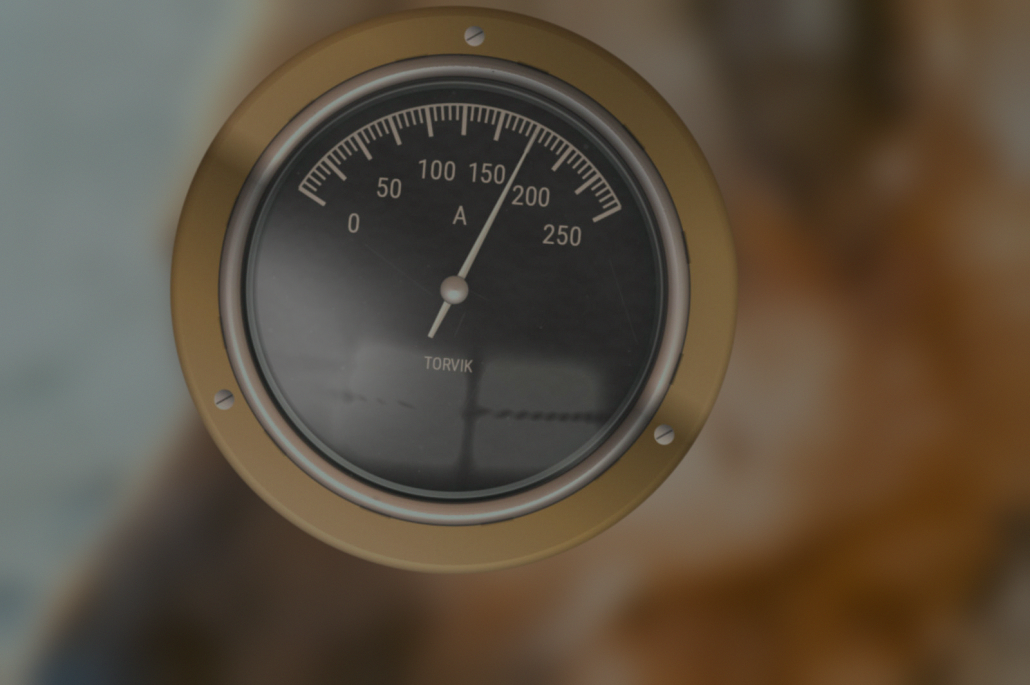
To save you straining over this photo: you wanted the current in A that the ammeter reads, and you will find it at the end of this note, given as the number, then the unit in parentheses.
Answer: 175 (A)
